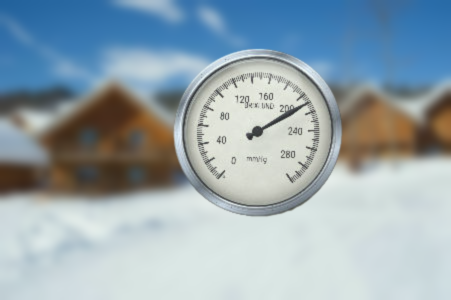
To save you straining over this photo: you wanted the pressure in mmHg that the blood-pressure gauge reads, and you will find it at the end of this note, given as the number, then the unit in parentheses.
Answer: 210 (mmHg)
